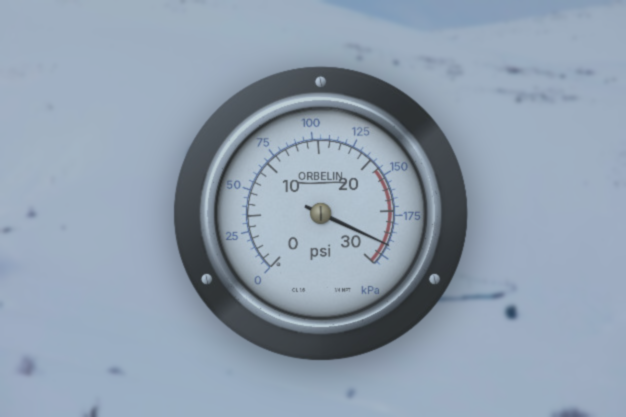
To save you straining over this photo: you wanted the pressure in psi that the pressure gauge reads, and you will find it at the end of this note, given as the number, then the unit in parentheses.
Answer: 28 (psi)
